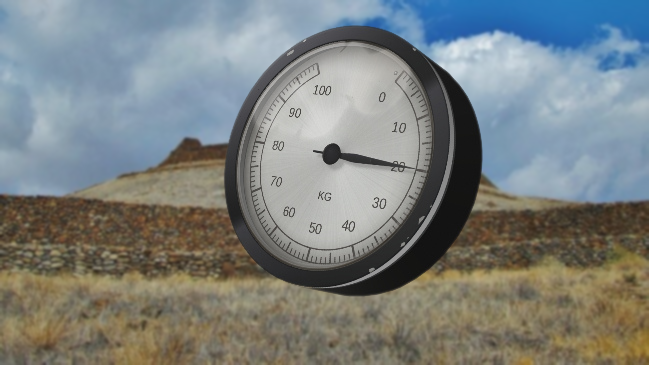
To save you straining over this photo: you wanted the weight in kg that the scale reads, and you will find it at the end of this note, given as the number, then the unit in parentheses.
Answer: 20 (kg)
